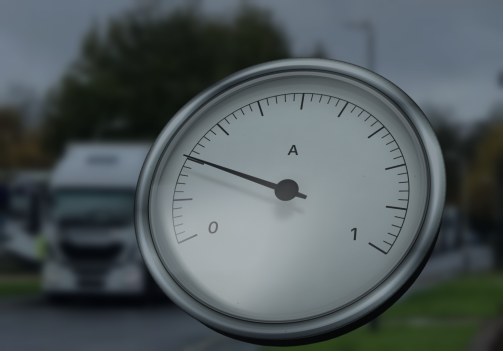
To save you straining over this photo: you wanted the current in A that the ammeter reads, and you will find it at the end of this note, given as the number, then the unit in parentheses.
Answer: 0.2 (A)
